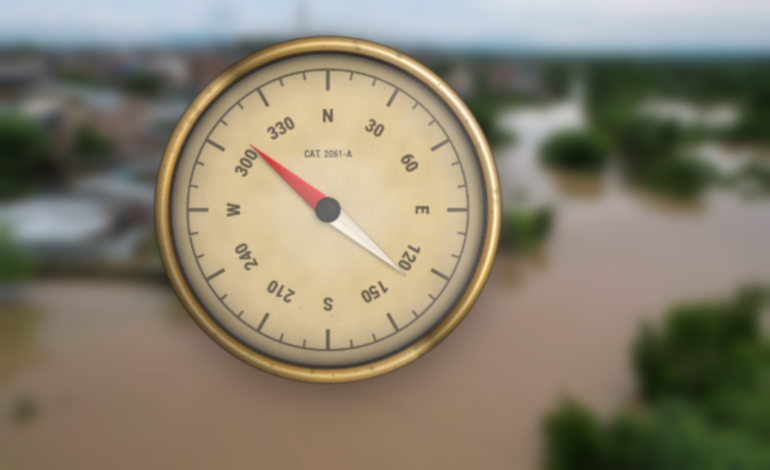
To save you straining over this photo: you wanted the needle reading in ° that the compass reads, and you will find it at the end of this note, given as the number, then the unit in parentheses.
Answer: 310 (°)
